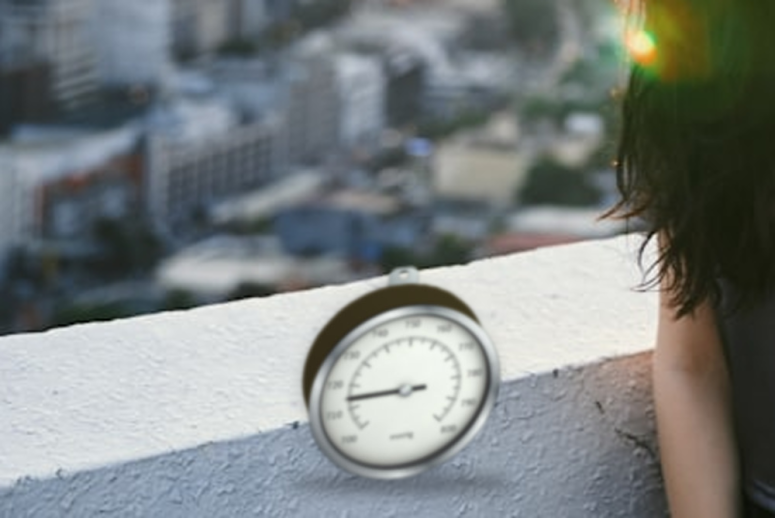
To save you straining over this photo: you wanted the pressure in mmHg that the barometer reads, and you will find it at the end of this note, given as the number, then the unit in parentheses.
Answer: 715 (mmHg)
